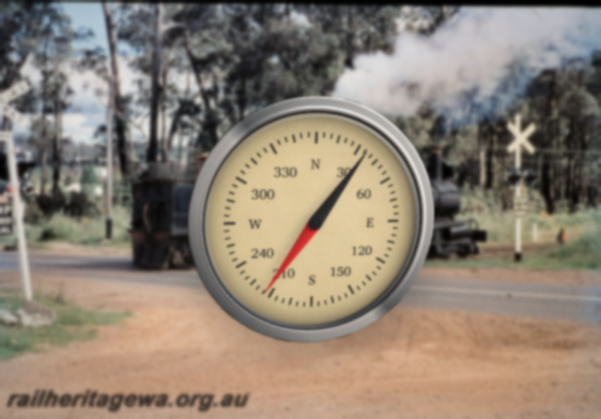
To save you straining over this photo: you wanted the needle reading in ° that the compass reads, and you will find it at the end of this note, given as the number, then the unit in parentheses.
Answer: 215 (°)
